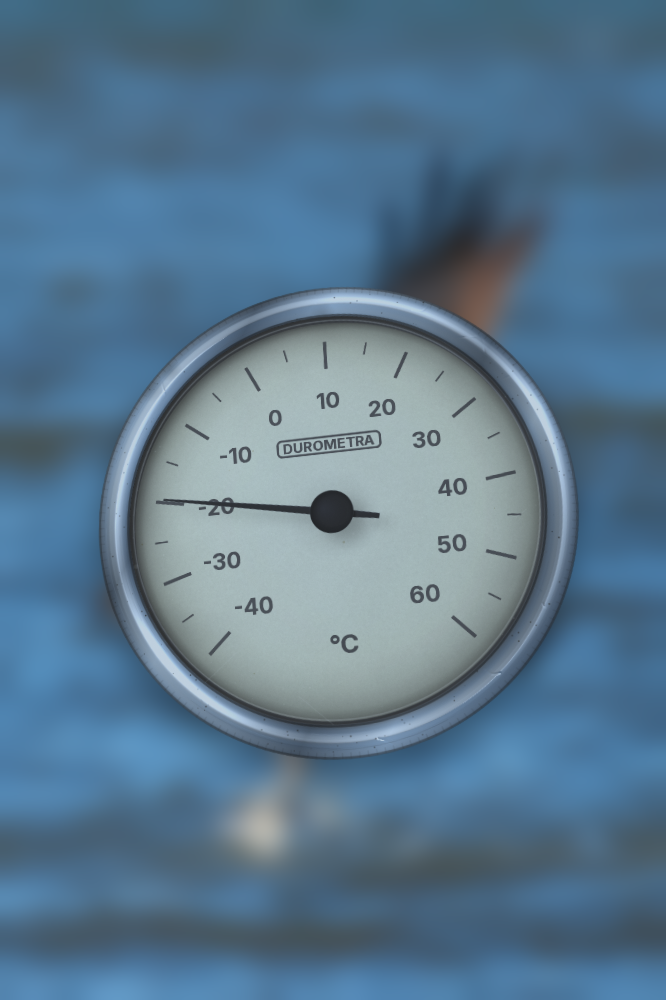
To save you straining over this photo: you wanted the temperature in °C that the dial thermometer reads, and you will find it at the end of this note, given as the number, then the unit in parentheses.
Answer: -20 (°C)
